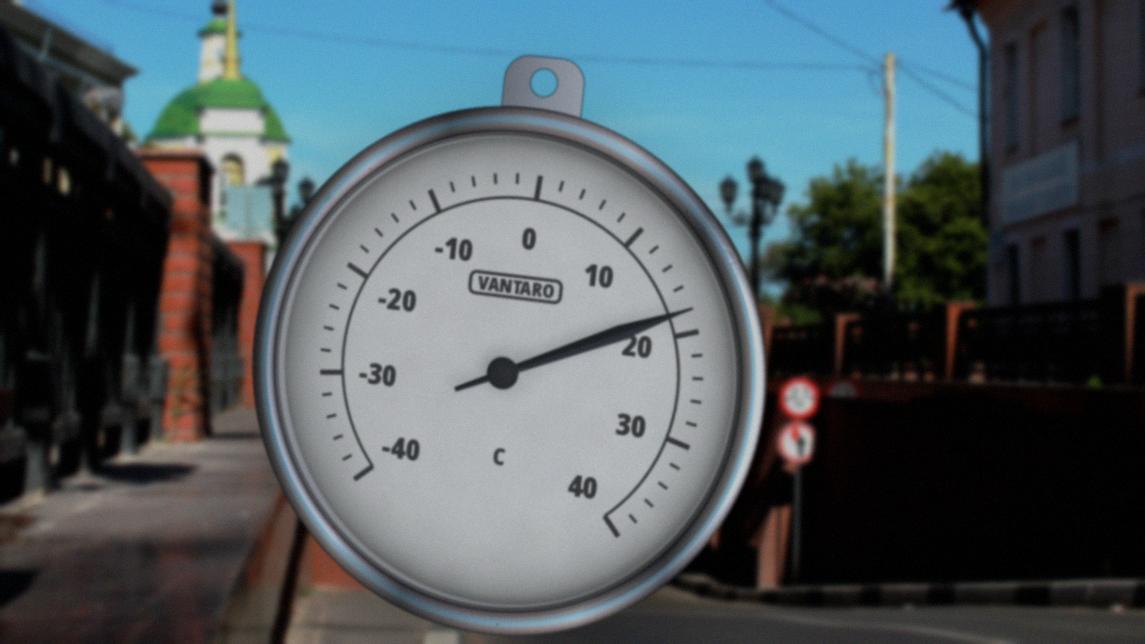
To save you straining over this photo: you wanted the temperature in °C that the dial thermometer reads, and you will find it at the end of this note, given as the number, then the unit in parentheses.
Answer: 18 (°C)
